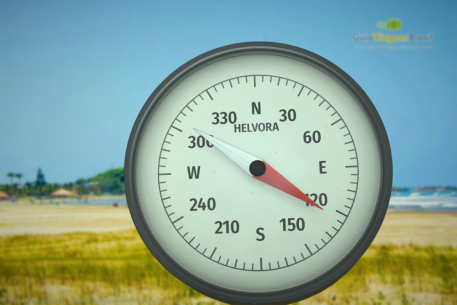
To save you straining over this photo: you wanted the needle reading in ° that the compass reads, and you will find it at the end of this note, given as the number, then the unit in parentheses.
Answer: 125 (°)
